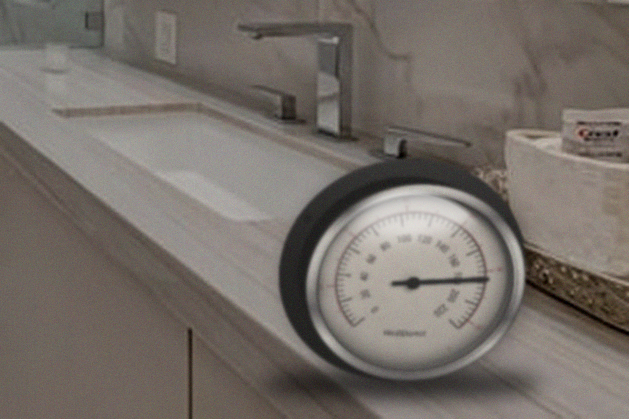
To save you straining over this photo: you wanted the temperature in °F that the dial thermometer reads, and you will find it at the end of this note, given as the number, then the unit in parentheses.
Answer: 180 (°F)
